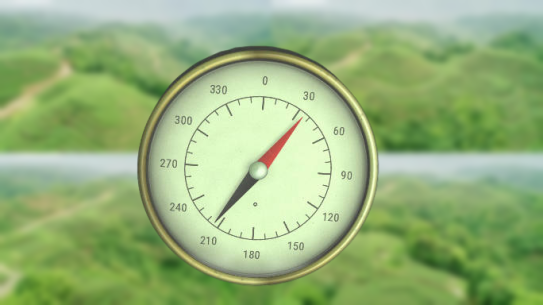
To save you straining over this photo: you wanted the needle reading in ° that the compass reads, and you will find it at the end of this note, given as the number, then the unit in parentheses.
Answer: 35 (°)
